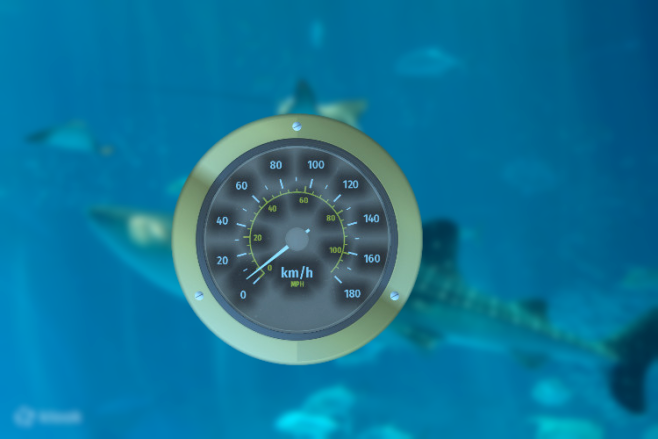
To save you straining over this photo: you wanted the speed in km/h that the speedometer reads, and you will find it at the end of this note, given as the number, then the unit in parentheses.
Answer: 5 (km/h)
